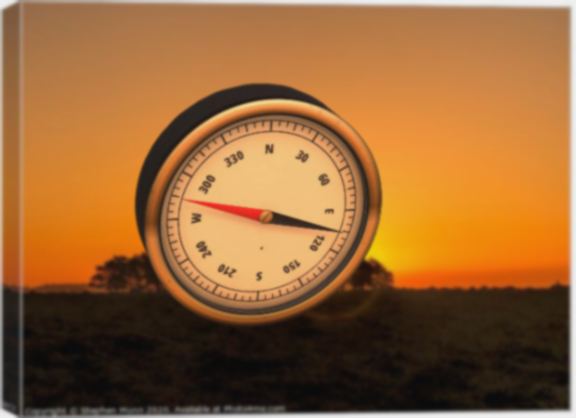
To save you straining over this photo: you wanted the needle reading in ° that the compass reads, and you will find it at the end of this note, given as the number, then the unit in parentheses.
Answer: 285 (°)
